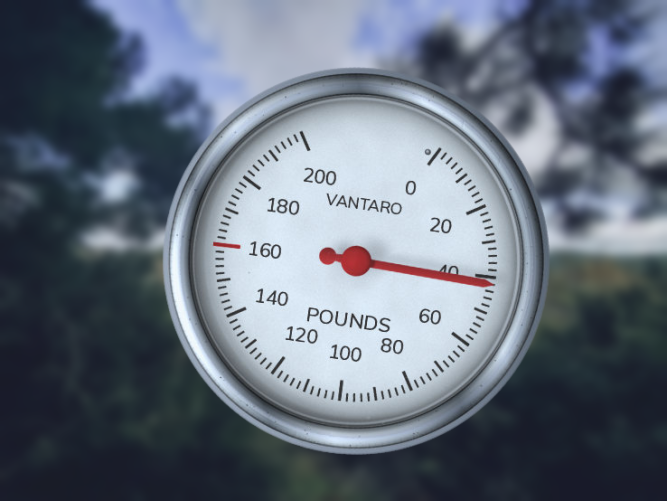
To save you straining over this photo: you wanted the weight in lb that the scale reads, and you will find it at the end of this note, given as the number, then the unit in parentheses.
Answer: 42 (lb)
